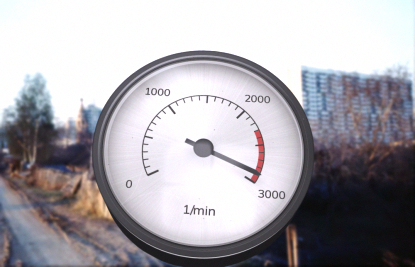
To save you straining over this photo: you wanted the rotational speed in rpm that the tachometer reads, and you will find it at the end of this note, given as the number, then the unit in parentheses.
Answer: 2900 (rpm)
